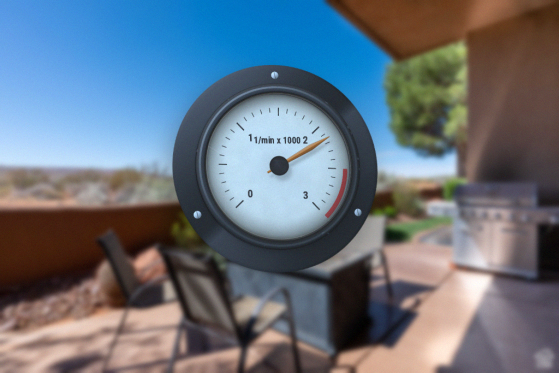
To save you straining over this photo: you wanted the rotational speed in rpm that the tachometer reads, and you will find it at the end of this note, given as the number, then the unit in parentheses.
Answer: 2150 (rpm)
